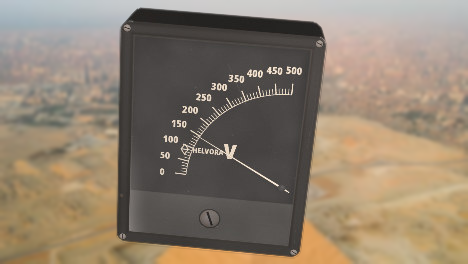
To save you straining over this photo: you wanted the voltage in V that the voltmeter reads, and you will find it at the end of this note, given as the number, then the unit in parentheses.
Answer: 150 (V)
